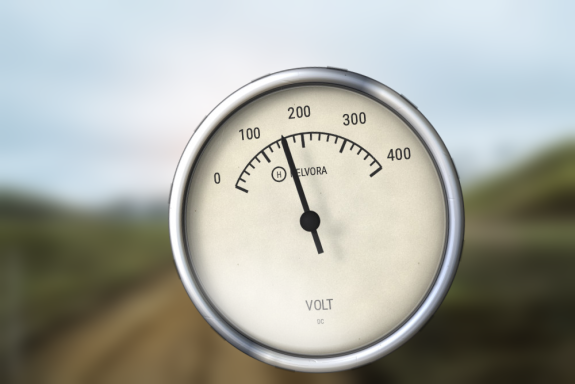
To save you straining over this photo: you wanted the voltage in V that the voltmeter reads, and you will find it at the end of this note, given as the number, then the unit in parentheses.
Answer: 160 (V)
